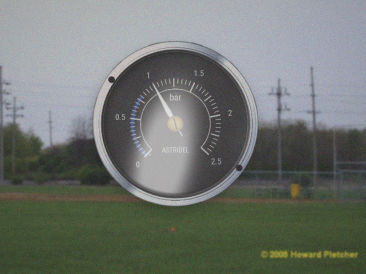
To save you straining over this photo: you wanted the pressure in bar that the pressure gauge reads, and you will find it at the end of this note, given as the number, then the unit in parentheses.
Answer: 1 (bar)
